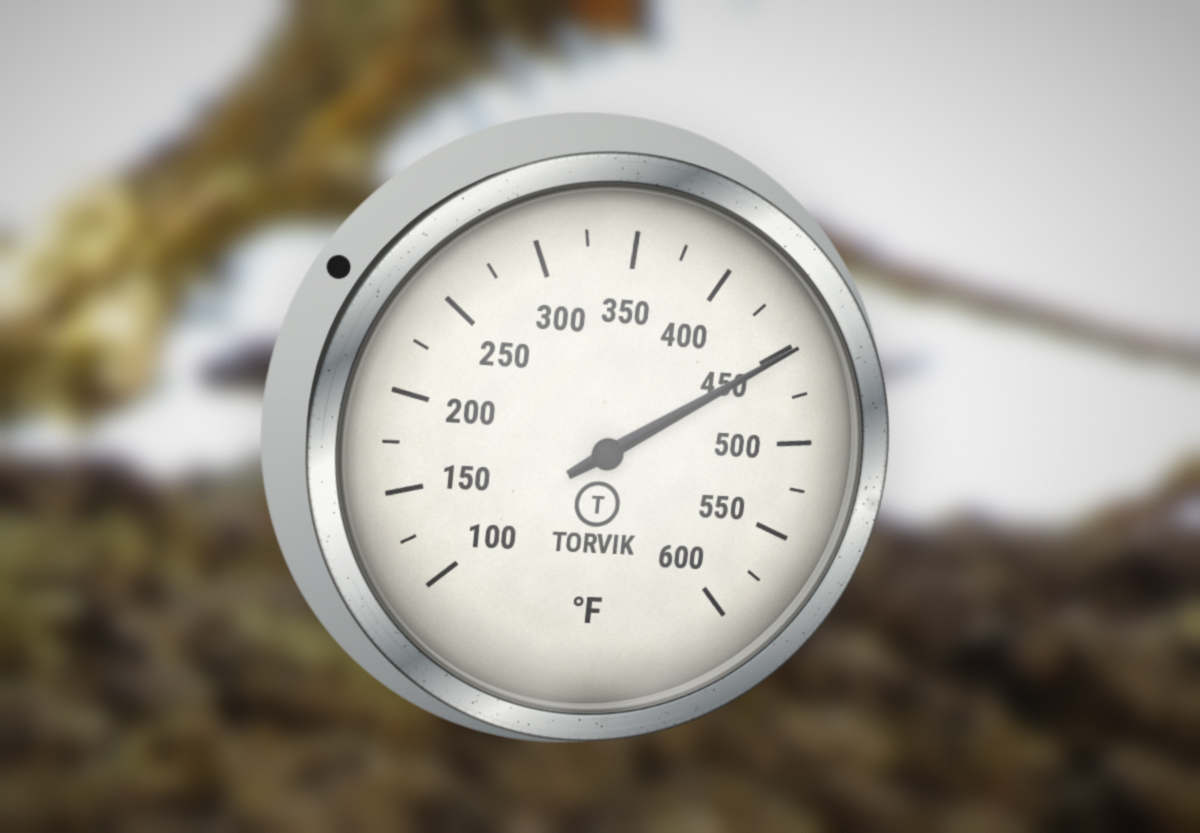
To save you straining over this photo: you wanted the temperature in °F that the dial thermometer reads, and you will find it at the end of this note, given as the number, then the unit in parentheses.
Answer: 450 (°F)
